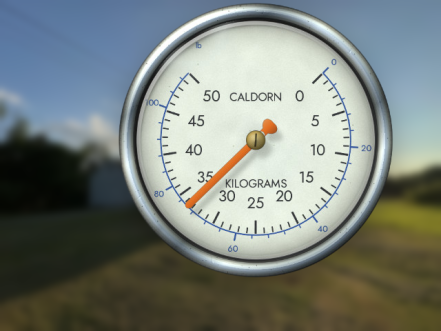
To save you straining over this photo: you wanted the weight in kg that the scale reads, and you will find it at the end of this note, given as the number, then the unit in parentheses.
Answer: 33.5 (kg)
